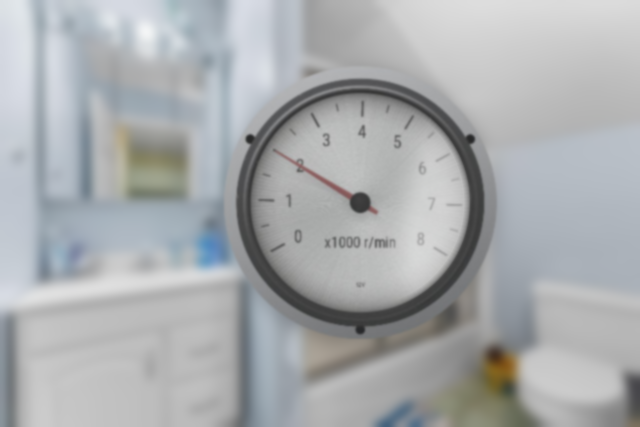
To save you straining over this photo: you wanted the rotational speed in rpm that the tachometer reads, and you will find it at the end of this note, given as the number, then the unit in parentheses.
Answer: 2000 (rpm)
